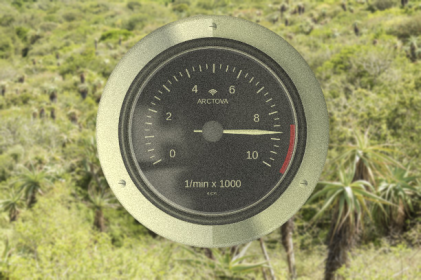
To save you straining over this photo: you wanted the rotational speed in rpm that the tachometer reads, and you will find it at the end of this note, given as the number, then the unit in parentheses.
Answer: 8750 (rpm)
